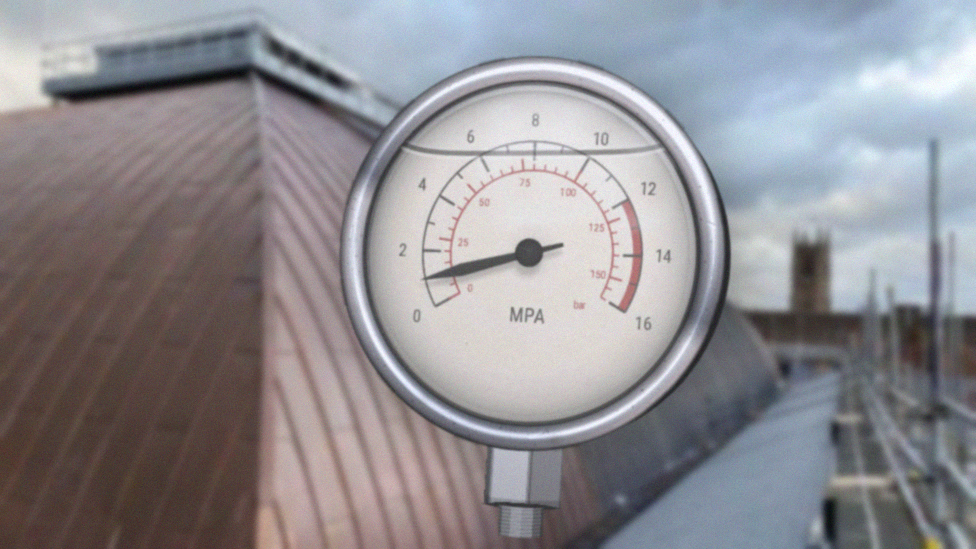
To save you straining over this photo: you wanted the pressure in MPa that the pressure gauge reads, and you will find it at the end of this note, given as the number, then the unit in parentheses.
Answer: 1 (MPa)
